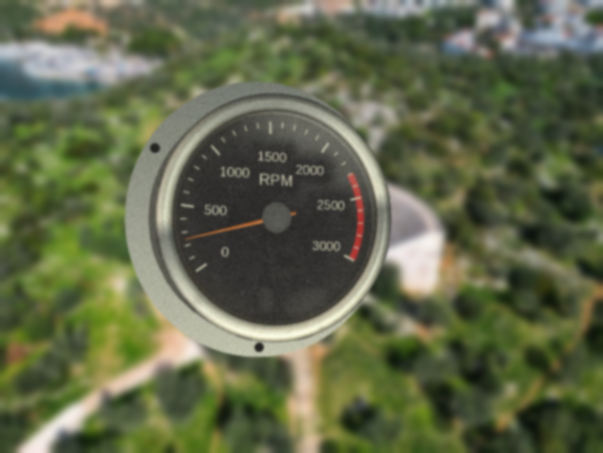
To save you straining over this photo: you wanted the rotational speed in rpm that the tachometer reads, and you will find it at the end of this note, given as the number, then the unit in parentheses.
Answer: 250 (rpm)
